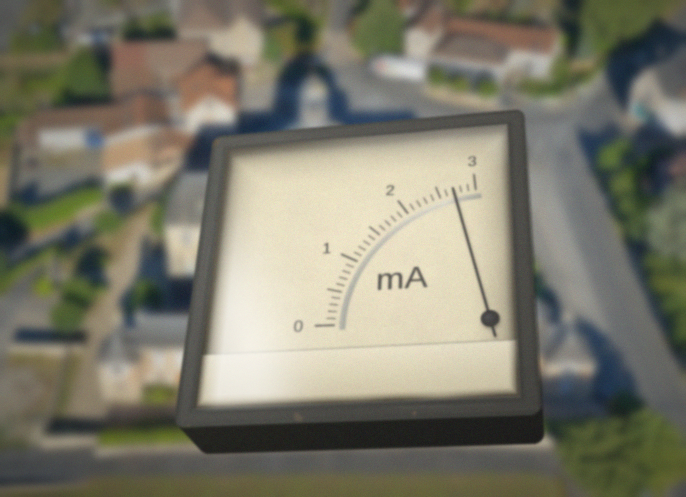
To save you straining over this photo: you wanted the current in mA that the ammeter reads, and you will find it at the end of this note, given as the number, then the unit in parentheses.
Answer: 2.7 (mA)
